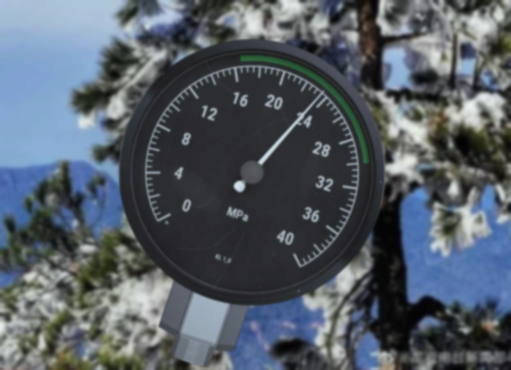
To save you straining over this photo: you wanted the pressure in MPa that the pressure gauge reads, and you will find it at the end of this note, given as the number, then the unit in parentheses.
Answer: 23.5 (MPa)
